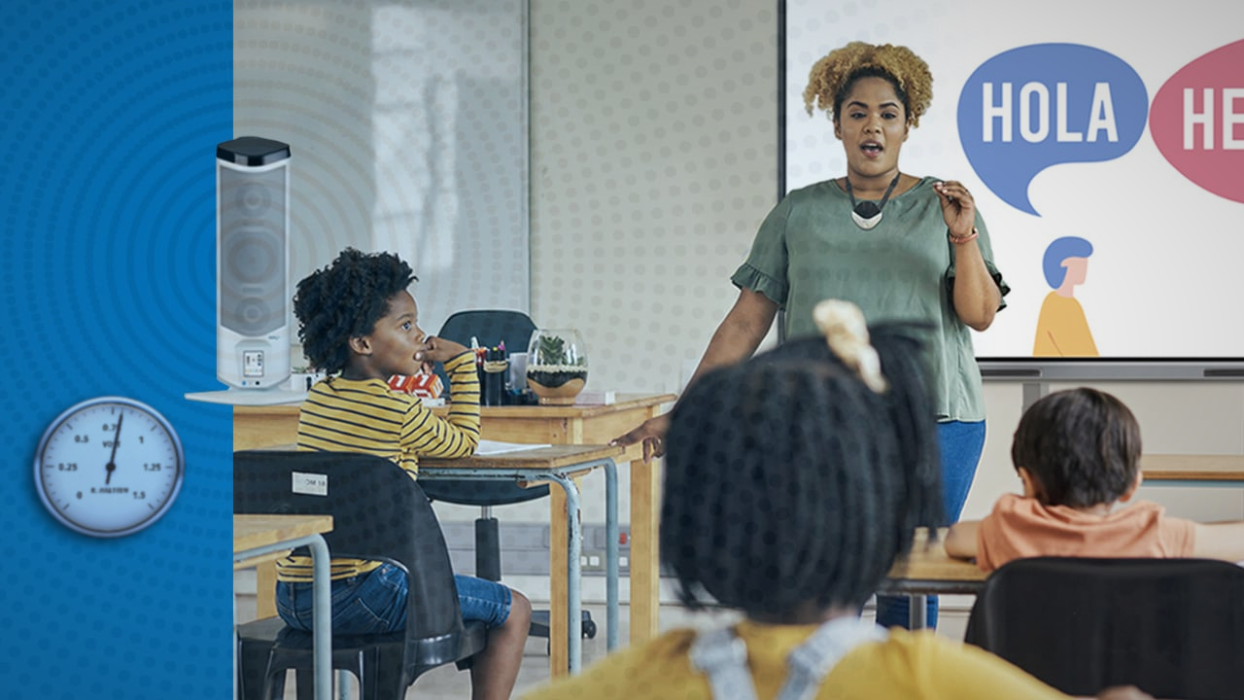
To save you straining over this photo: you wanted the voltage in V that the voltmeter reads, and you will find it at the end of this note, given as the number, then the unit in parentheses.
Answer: 0.8 (V)
